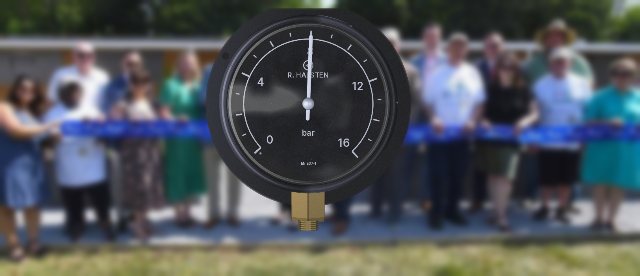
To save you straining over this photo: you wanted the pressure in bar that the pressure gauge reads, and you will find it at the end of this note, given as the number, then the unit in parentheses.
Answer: 8 (bar)
